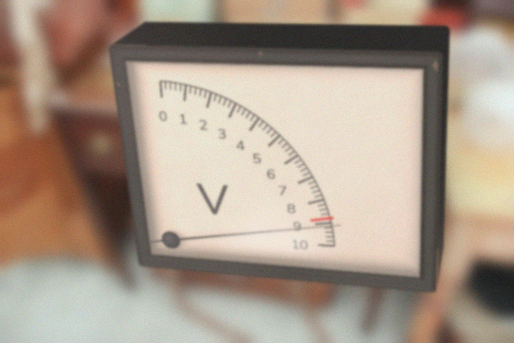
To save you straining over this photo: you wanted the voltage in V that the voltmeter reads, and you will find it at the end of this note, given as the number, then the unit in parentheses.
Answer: 9 (V)
